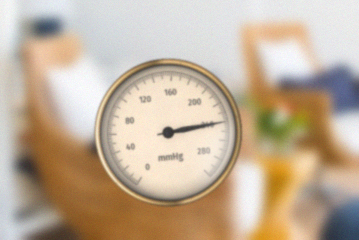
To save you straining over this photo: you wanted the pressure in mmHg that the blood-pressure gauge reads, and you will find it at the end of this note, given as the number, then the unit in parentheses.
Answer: 240 (mmHg)
